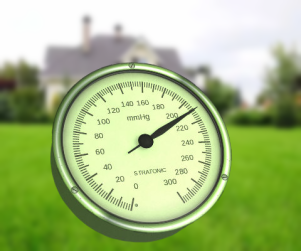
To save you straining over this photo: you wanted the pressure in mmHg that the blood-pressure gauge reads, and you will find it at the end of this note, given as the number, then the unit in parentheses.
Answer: 210 (mmHg)
